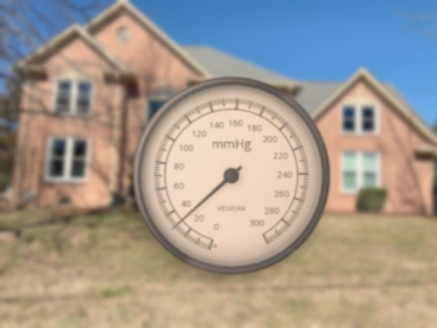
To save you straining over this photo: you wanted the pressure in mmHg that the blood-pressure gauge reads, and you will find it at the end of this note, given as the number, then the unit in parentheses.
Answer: 30 (mmHg)
